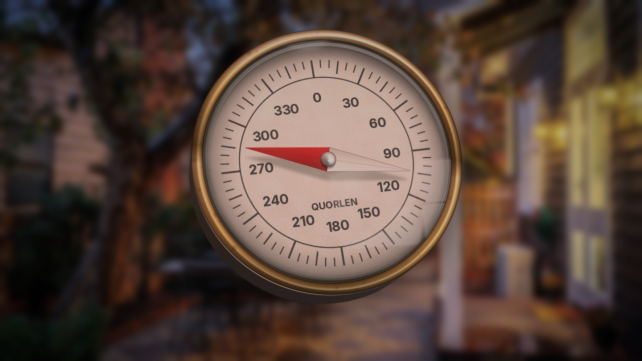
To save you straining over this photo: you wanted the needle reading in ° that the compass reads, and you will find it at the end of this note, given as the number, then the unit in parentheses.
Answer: 285 (°)
